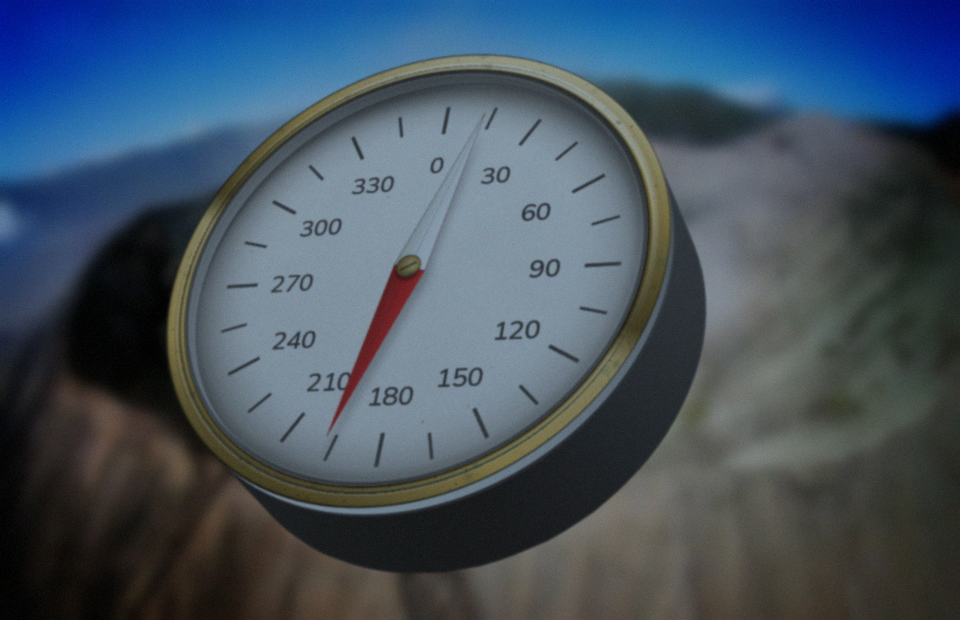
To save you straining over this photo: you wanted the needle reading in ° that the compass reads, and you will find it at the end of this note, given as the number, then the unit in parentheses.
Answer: 195 (°)
